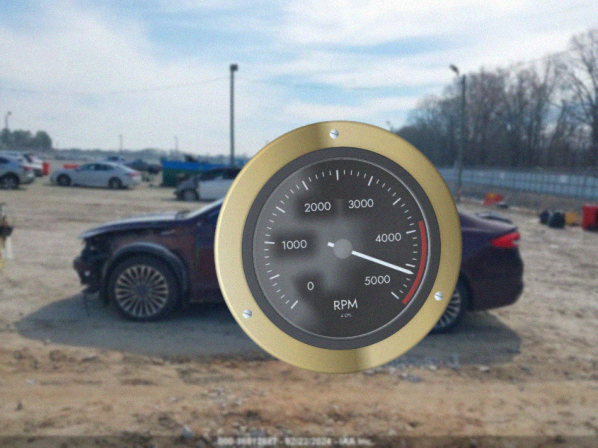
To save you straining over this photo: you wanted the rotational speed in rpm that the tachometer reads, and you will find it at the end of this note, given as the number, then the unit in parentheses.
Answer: 4600 (rpm)
